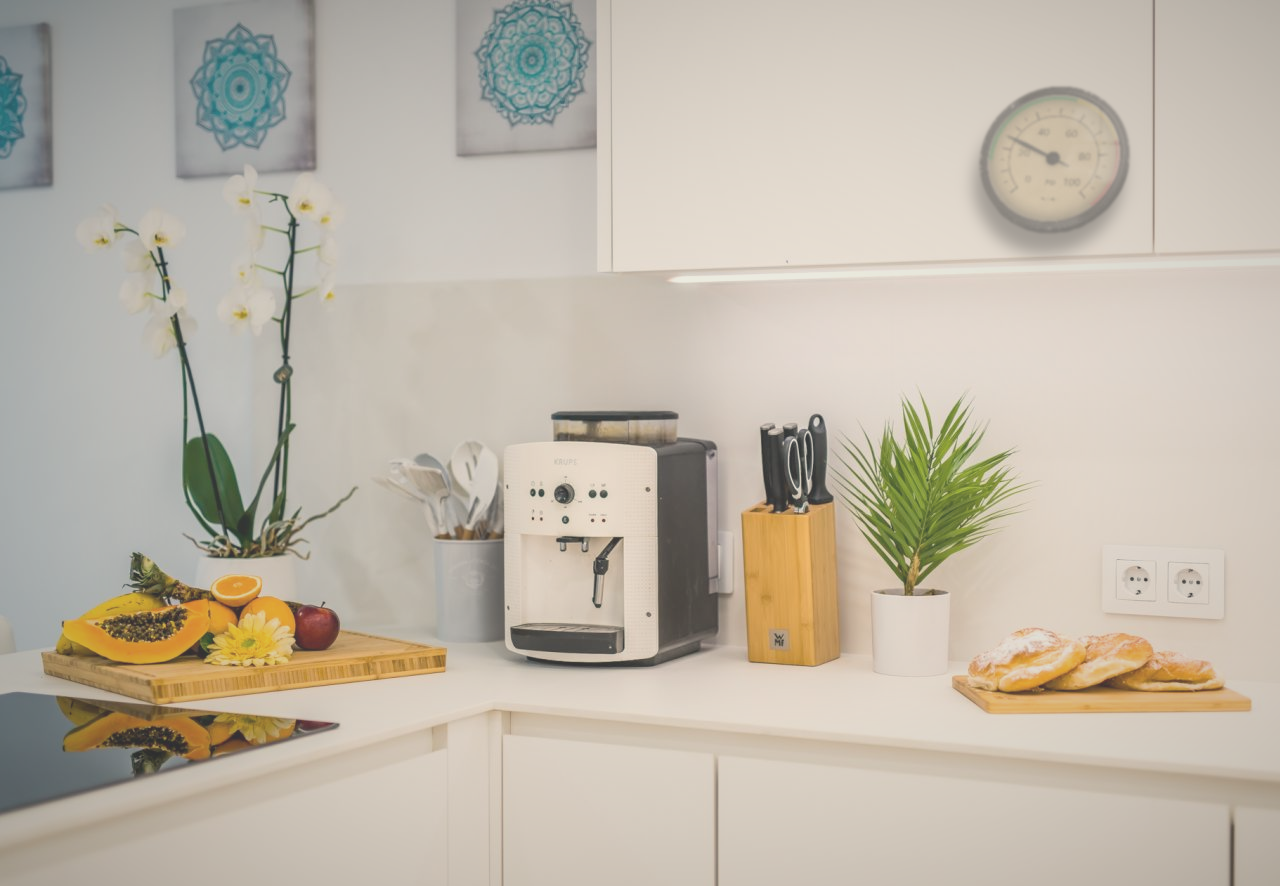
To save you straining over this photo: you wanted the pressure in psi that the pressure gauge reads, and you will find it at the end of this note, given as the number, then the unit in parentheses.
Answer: 25 (psi)
